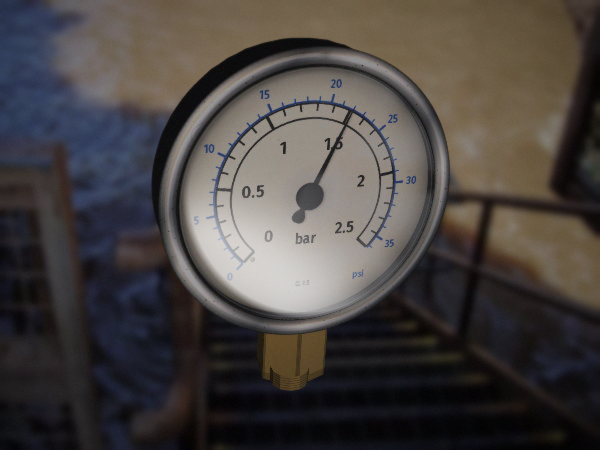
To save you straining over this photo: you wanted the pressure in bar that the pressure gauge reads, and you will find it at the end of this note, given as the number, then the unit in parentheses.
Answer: 1.5 (bar)
